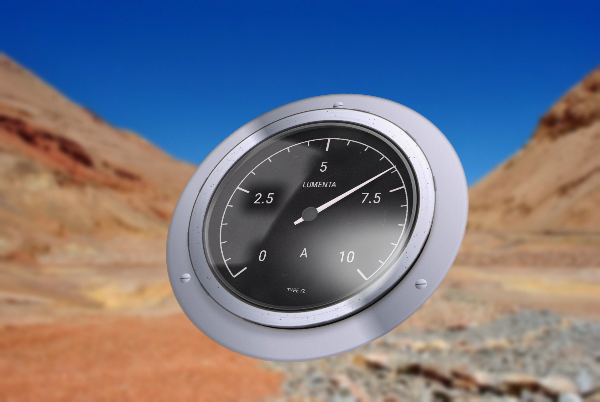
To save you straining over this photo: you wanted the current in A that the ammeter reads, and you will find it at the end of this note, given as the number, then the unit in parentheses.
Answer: 7 (A)
